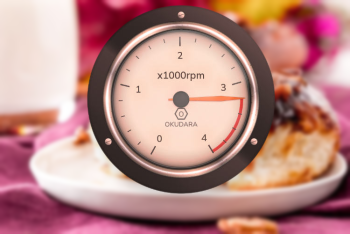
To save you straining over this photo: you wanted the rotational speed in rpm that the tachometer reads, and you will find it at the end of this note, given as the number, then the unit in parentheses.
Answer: 3200 (rpm)
